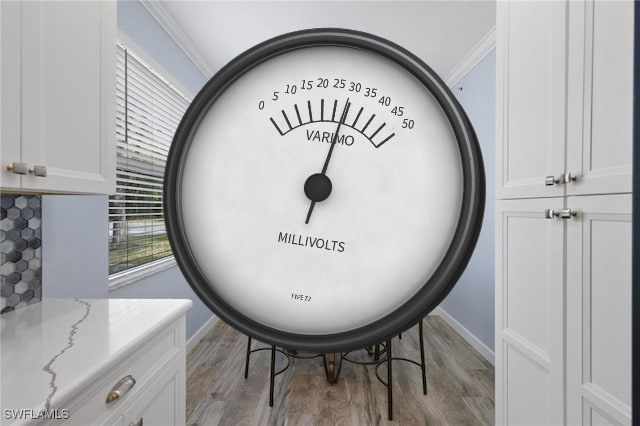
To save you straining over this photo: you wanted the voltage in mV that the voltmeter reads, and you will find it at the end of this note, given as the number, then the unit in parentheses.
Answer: 30 (mV)
